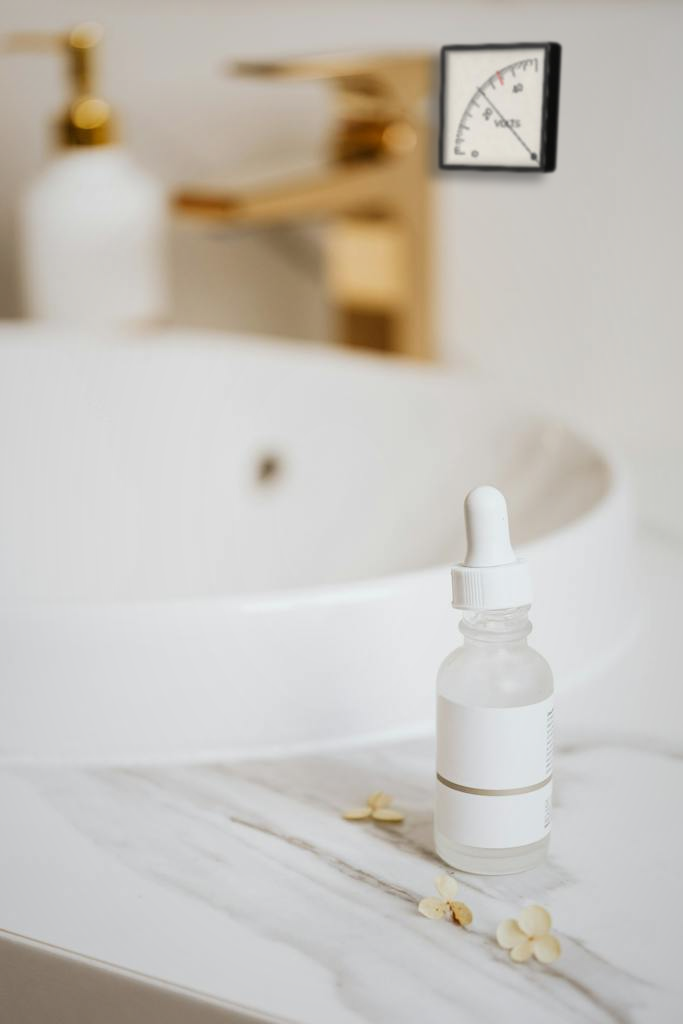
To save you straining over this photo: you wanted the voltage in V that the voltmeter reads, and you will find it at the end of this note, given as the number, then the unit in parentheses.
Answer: 25 (V)
